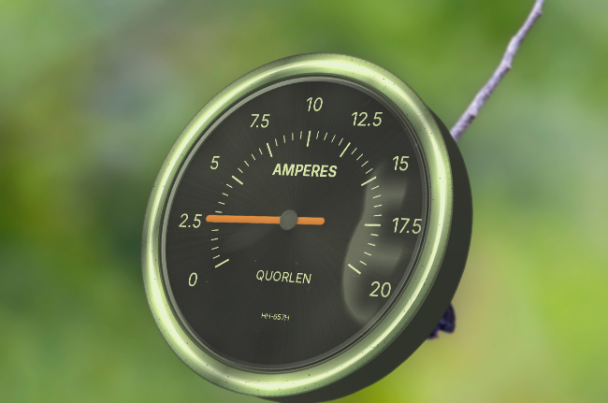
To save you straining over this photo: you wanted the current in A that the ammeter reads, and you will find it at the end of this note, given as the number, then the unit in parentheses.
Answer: 2.5 (A)
